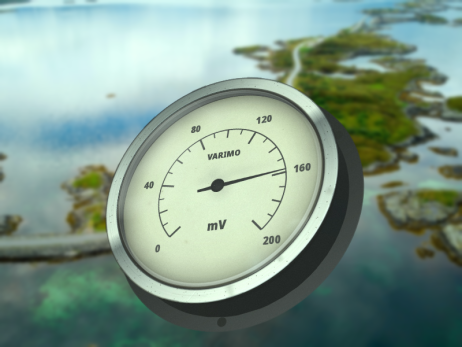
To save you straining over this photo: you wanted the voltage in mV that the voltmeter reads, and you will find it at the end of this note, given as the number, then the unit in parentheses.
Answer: 160 (mV)
